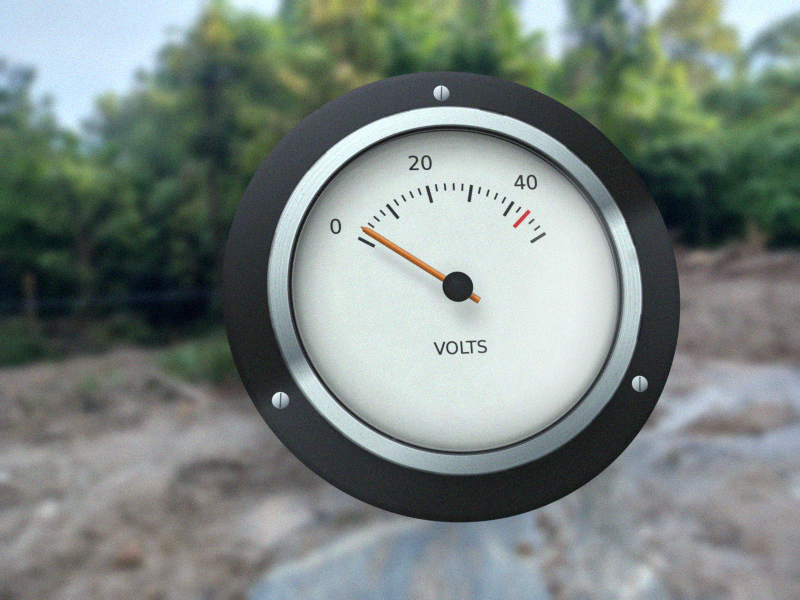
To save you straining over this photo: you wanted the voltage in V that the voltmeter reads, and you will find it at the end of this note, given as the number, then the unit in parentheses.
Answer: 2 (V)
